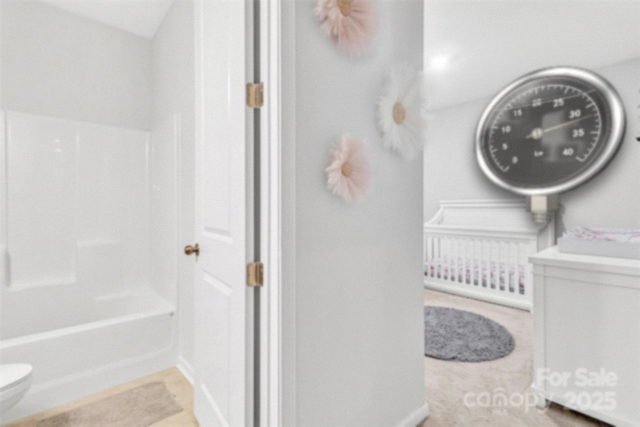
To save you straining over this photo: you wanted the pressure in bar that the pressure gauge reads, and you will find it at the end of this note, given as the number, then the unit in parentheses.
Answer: 32 (bar)
